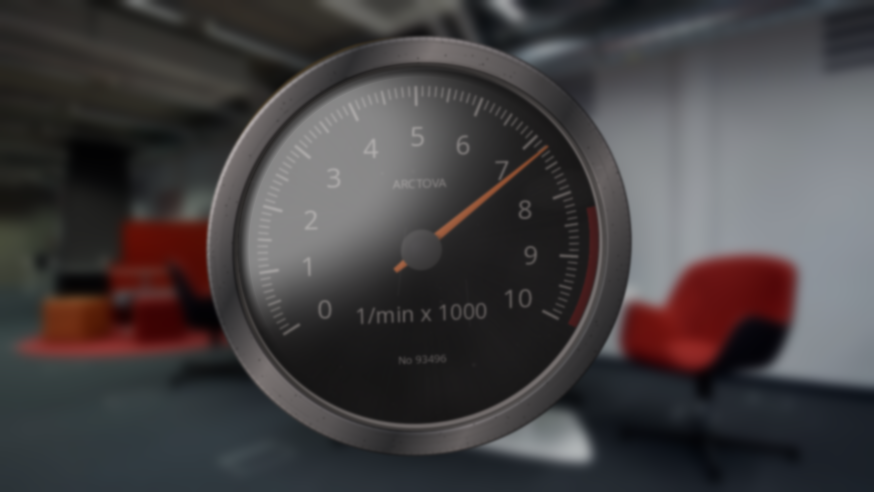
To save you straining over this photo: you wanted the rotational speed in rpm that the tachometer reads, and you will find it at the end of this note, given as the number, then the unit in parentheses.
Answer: 7200 (rpm)
